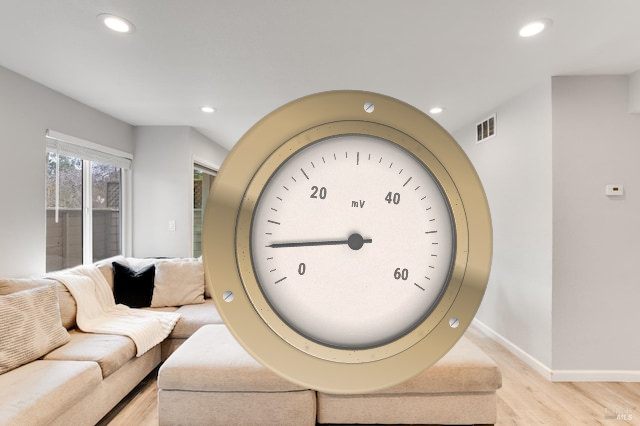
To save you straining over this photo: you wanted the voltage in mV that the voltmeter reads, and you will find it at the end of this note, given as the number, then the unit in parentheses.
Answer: 6 (mV)
